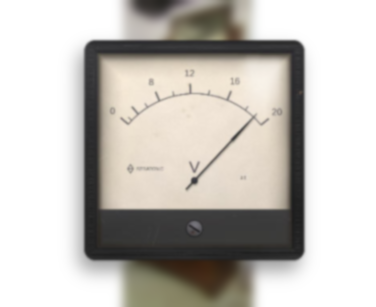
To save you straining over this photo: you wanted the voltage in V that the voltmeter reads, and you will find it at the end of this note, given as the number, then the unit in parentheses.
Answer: 19 (V)
